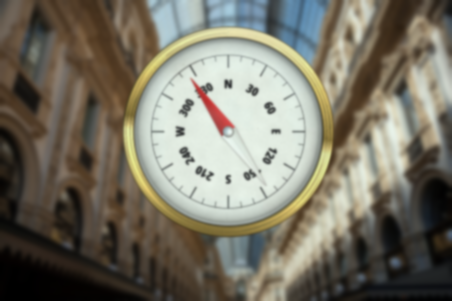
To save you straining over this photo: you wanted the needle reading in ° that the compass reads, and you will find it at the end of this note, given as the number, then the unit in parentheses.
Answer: 325 (°)
